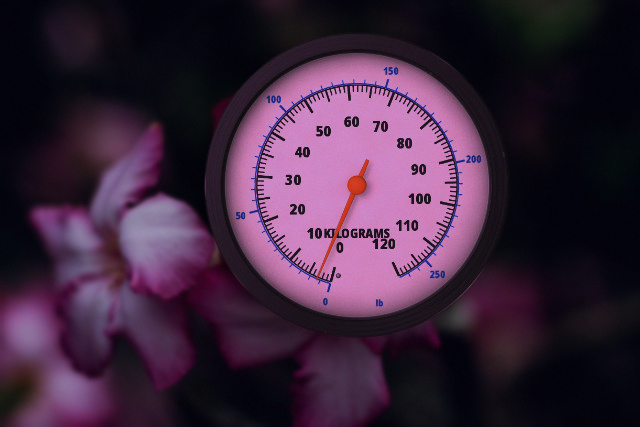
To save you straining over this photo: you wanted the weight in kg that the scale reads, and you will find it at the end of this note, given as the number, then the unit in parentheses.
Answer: 3 (kg)
